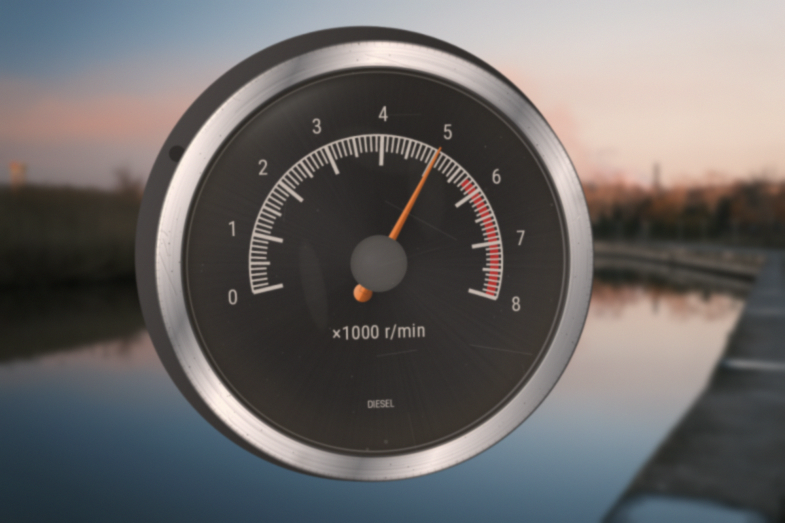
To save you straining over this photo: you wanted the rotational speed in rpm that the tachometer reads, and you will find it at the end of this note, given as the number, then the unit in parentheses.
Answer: 5000 (rpm)
